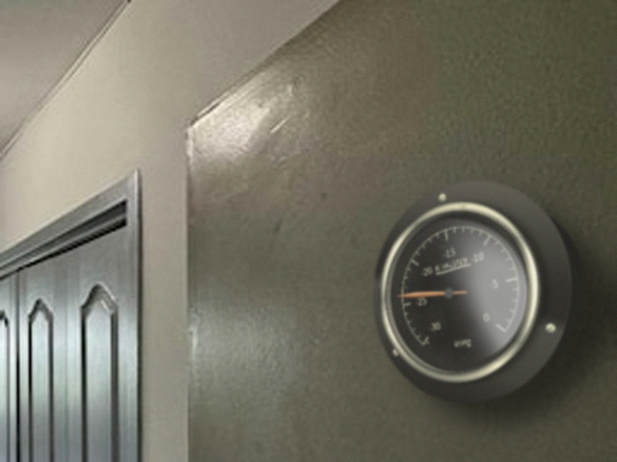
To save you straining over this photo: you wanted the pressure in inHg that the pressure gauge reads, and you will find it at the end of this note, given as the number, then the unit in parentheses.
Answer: -24 (inHg)
